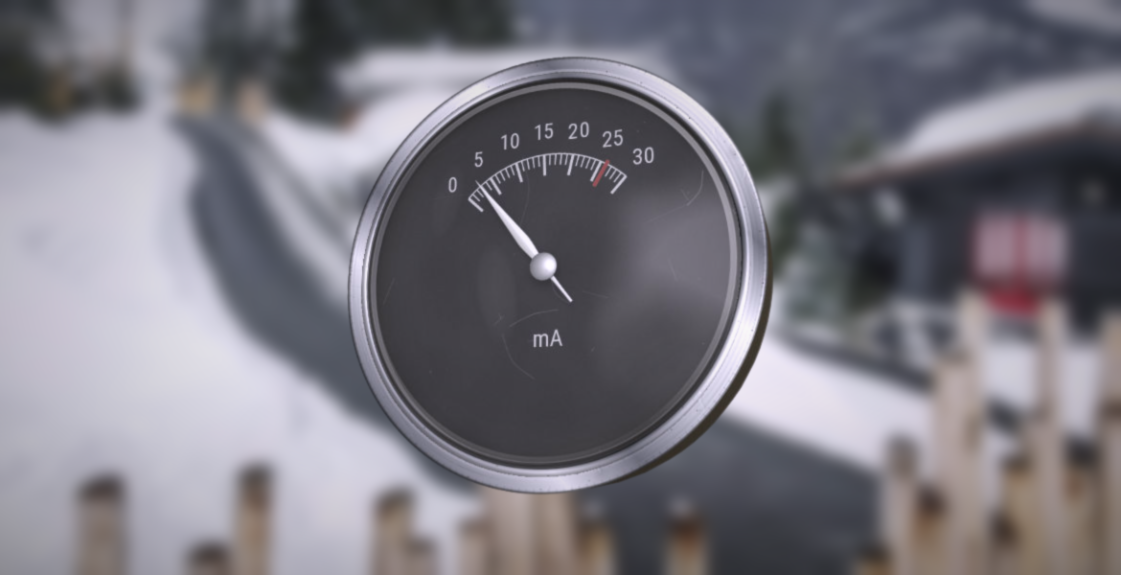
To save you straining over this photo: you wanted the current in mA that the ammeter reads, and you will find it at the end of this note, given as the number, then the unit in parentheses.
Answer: 3 (mA)
